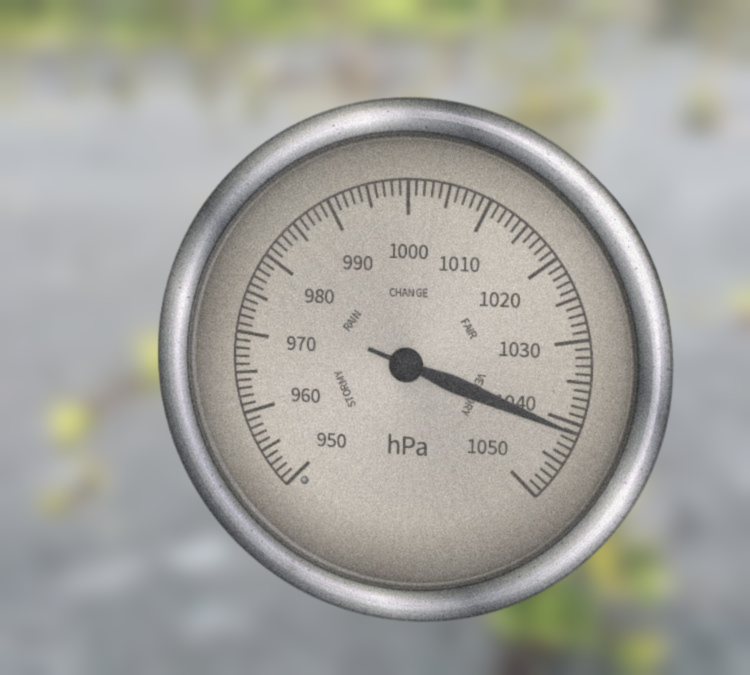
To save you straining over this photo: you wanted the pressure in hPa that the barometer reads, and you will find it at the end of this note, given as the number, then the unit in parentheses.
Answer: 1041 (hPa)
